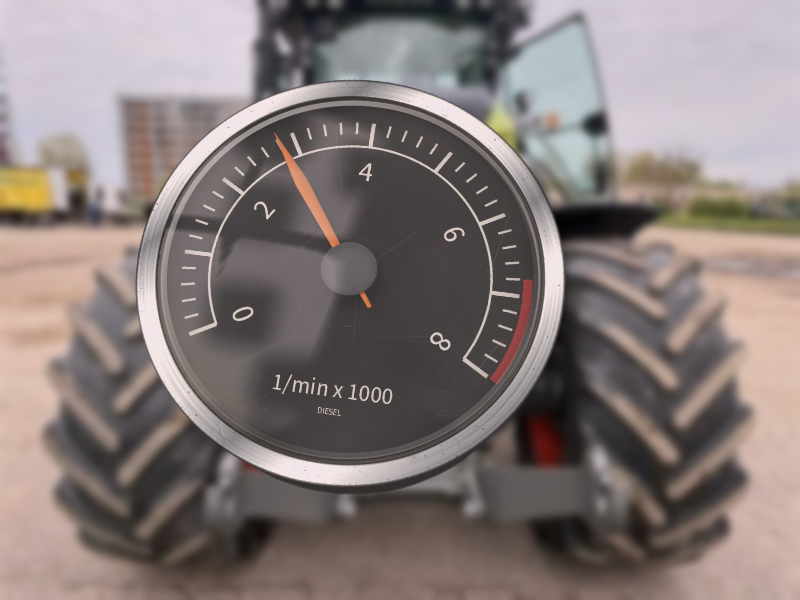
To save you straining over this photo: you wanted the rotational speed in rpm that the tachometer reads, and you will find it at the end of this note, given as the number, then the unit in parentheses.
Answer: 2800 (rpm)
